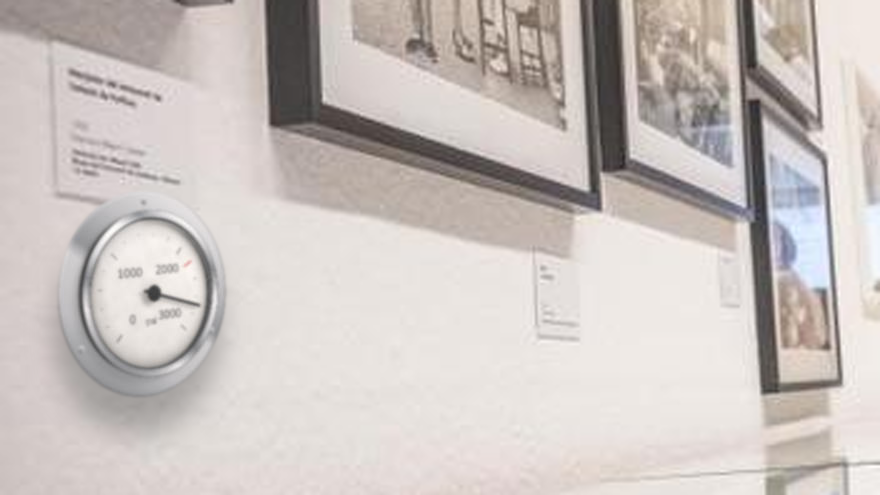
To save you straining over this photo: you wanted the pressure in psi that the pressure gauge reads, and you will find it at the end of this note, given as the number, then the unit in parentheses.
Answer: 2700 (psi)
